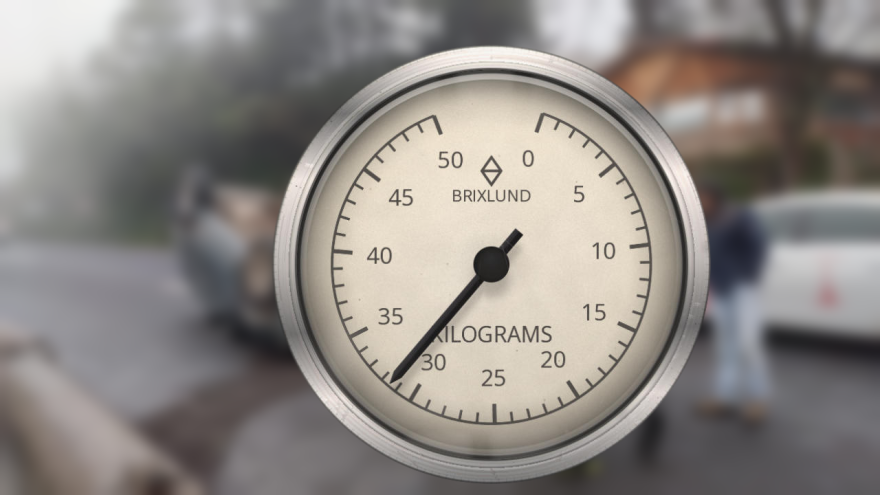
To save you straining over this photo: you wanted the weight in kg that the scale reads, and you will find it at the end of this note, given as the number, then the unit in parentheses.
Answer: 31.5 (kg)
